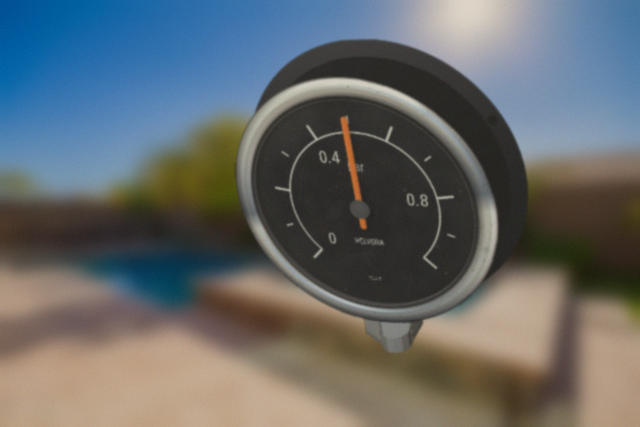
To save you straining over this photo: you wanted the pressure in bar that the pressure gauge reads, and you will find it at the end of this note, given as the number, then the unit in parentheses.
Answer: 0.5 (bar)
